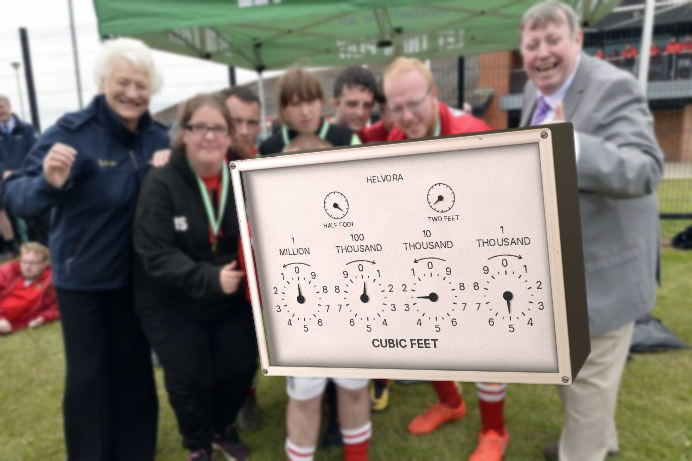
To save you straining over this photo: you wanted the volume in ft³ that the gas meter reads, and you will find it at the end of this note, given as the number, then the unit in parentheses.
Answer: 2500 (ft³)
